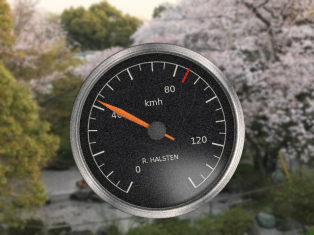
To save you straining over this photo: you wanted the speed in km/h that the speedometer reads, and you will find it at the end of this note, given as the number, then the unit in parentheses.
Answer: 42.5 (km/h)
